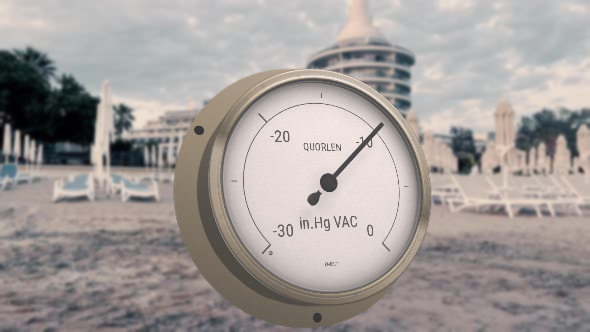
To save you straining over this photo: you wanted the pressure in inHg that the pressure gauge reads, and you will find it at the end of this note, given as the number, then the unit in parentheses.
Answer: -10 (inHg)
